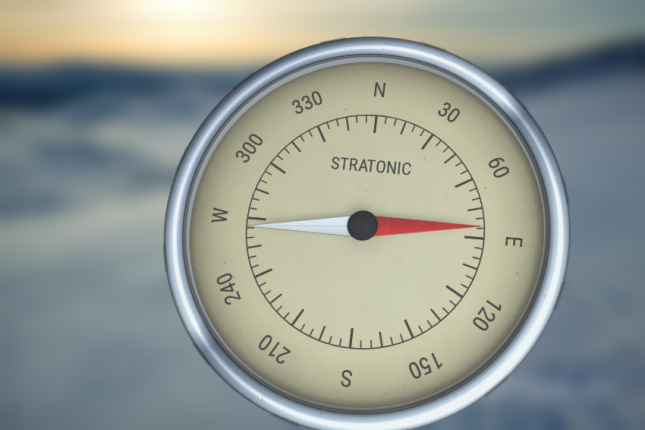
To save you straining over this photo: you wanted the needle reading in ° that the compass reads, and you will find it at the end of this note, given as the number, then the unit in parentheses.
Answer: 85 (°)
